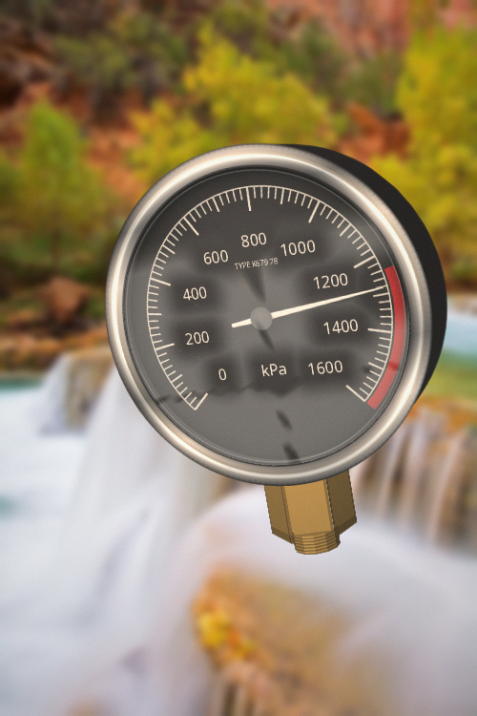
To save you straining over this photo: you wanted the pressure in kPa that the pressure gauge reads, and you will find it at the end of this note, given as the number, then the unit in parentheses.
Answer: 1280 (kPa)
